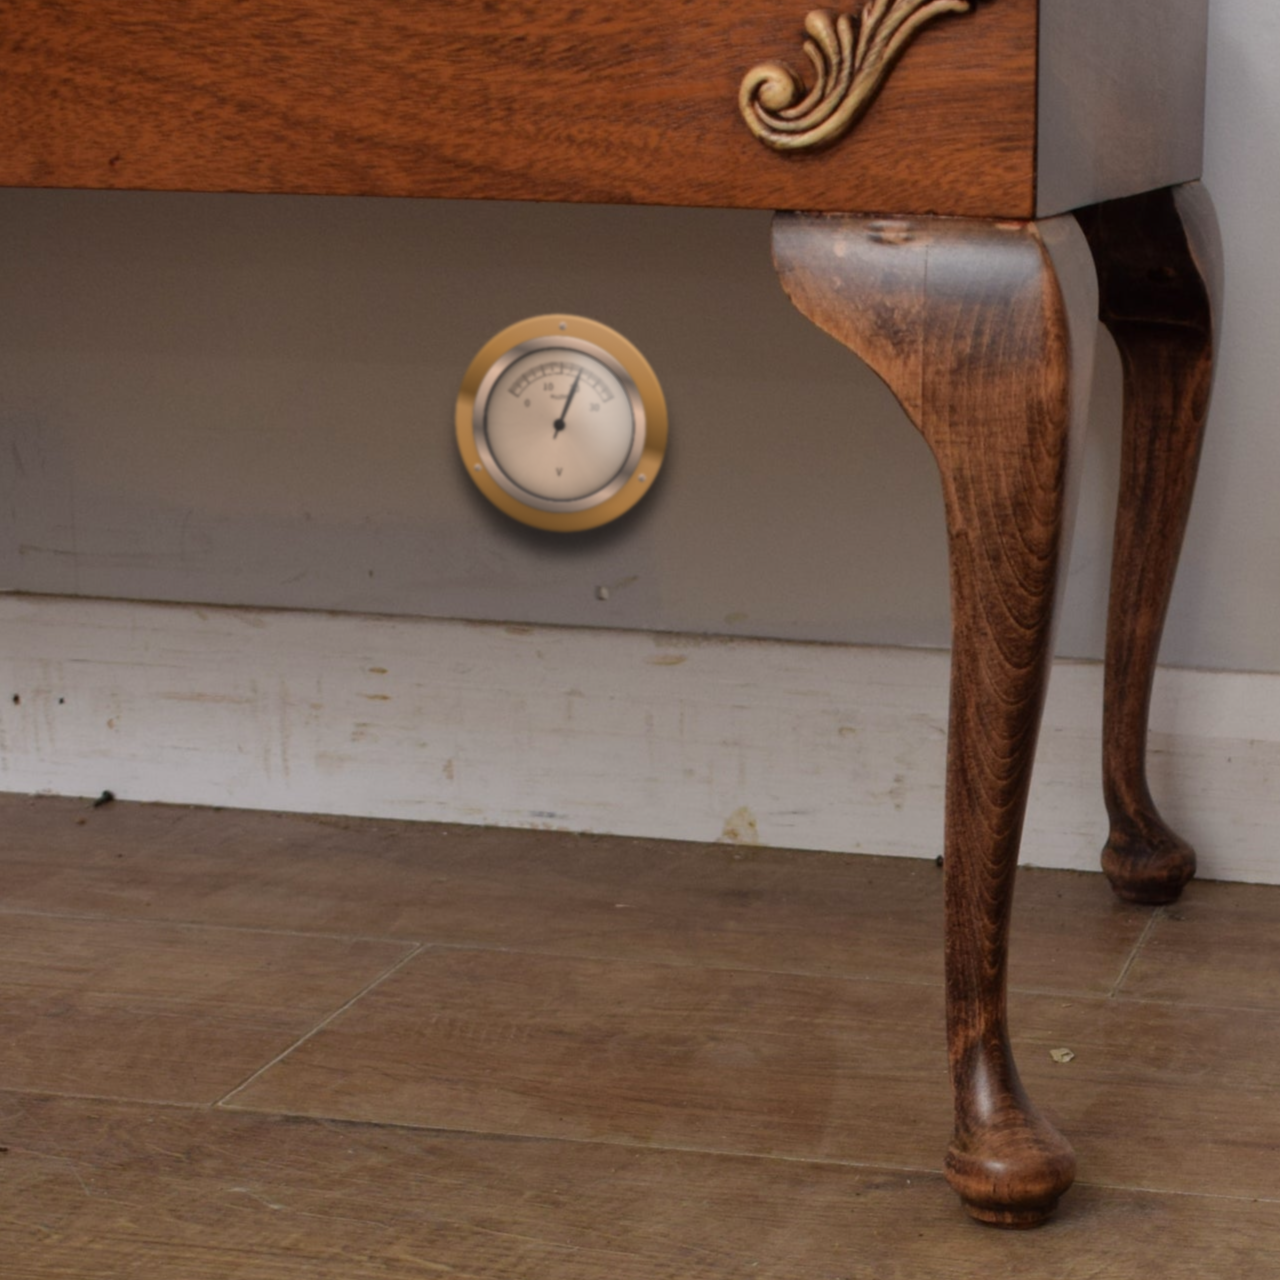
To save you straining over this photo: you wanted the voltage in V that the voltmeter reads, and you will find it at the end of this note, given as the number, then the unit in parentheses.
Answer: 20 (V)
